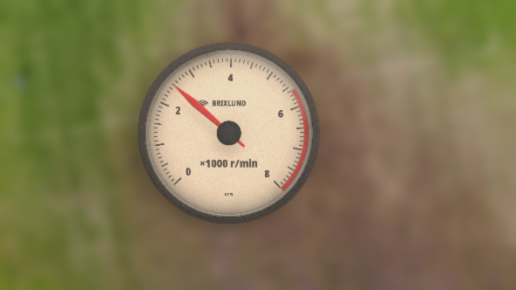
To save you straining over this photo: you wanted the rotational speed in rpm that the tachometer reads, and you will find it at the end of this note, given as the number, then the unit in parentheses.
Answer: 2500 (rpm)
